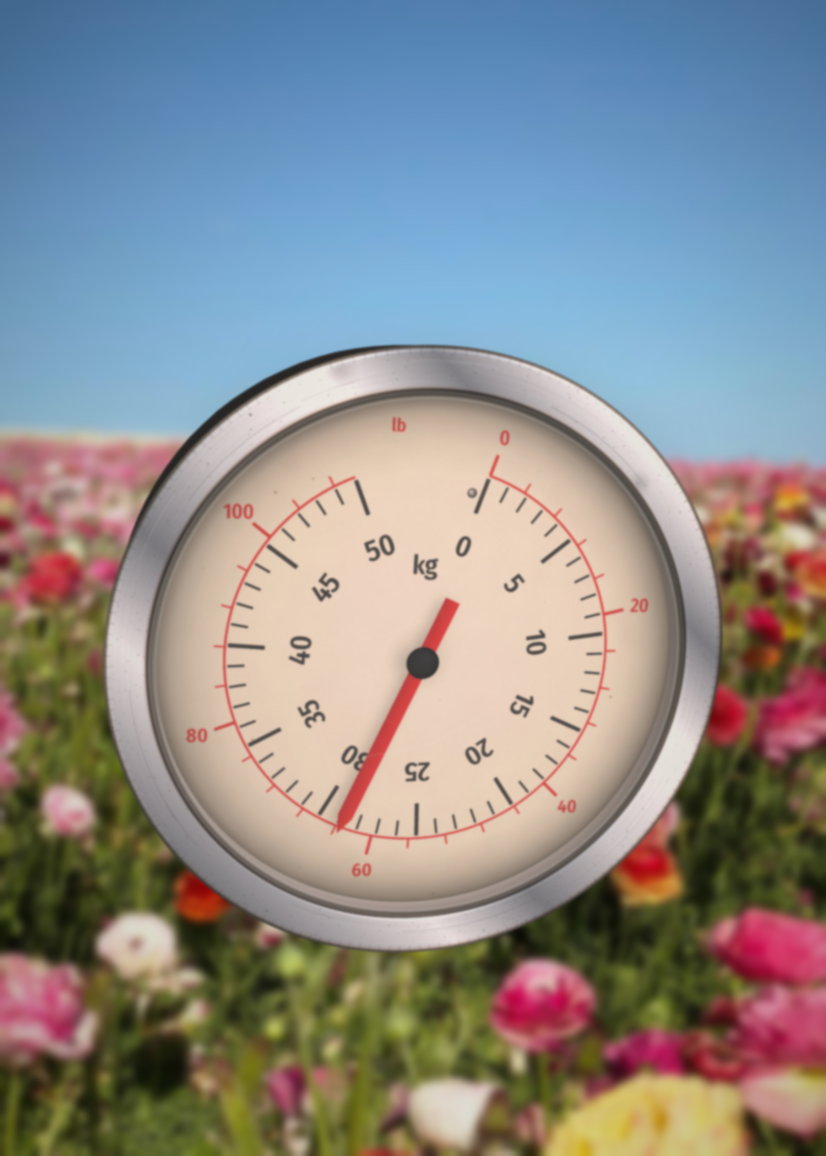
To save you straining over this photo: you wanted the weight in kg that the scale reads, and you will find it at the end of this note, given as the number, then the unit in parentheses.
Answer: 29 (kg)
